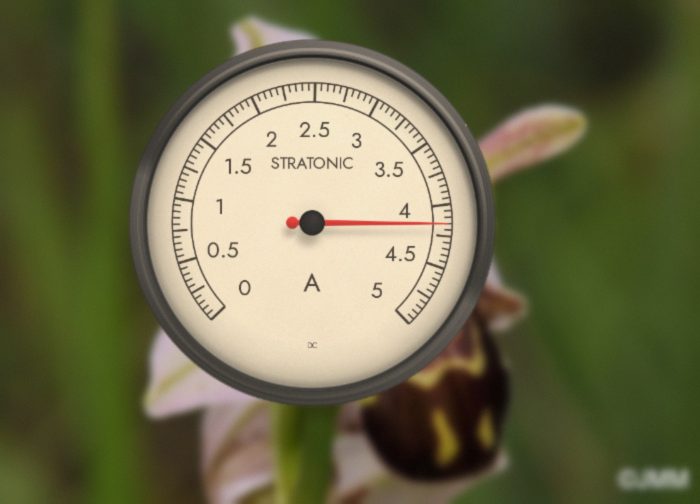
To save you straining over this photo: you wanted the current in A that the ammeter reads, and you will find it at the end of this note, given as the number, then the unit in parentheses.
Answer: 4.15 (A)
